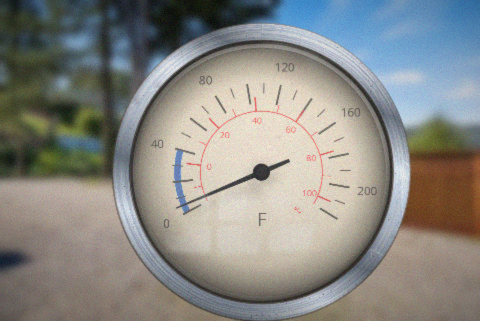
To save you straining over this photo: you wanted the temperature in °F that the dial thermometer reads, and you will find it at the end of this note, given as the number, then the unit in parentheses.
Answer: 5 (°F)
